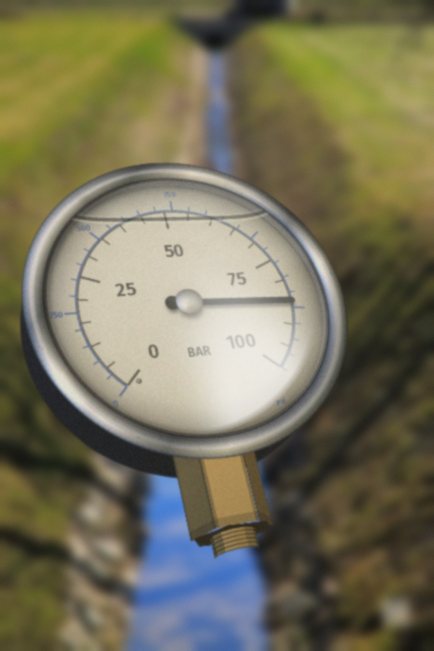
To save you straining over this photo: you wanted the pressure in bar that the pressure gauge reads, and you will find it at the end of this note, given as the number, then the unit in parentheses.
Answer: 85 (bar)
